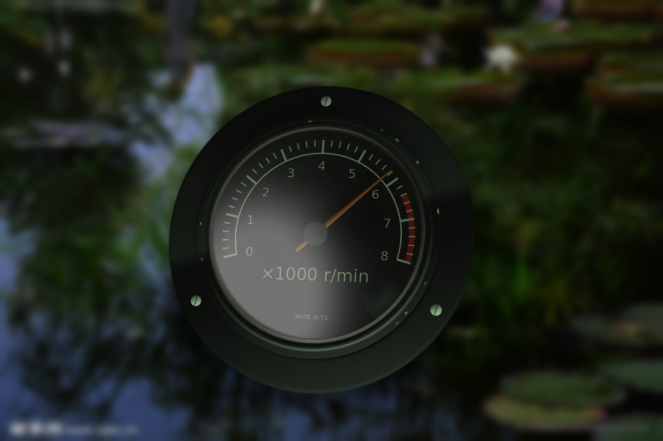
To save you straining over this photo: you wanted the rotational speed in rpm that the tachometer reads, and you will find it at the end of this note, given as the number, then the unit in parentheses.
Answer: 5800 (rpm)
